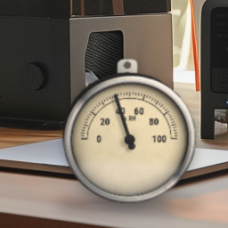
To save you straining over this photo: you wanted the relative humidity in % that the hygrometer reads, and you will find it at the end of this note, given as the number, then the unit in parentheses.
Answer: 40 (%)
